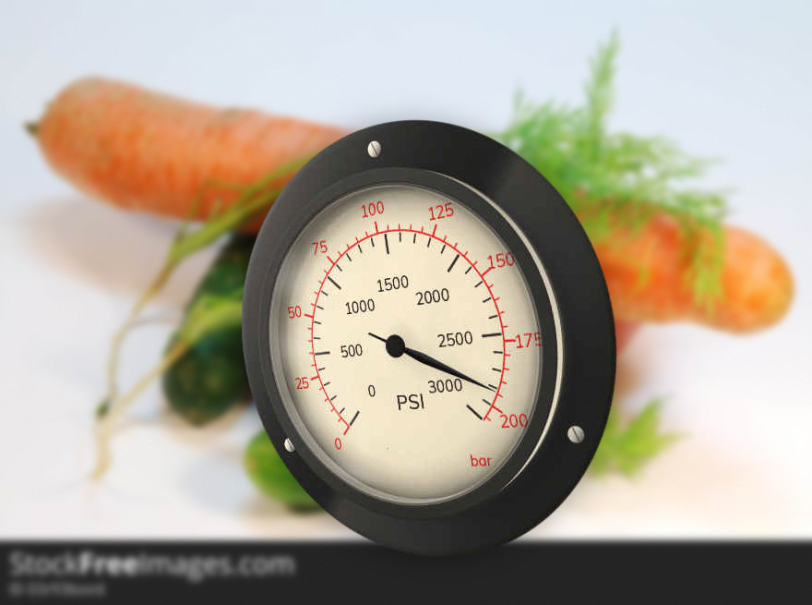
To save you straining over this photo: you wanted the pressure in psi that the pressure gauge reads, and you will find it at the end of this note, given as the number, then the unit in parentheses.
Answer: 2800 (psi)
